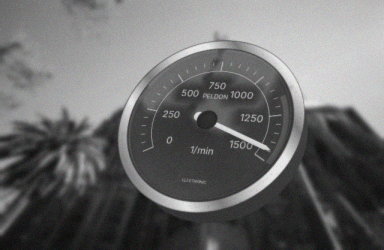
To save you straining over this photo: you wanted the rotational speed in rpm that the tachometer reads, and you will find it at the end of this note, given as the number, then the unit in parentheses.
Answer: 1450 (rpm)
